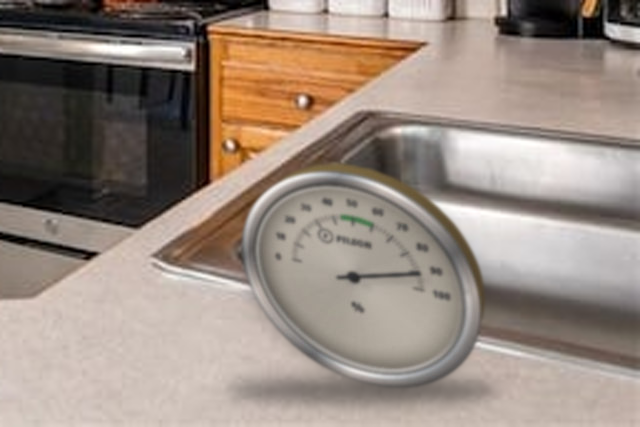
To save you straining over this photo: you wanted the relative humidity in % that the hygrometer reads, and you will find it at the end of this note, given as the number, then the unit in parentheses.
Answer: 90 (%)
